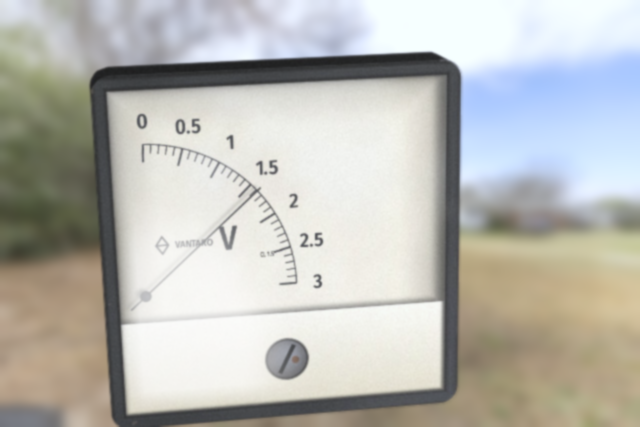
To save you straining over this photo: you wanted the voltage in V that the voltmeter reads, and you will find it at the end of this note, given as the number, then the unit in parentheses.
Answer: 1.6 (V)
